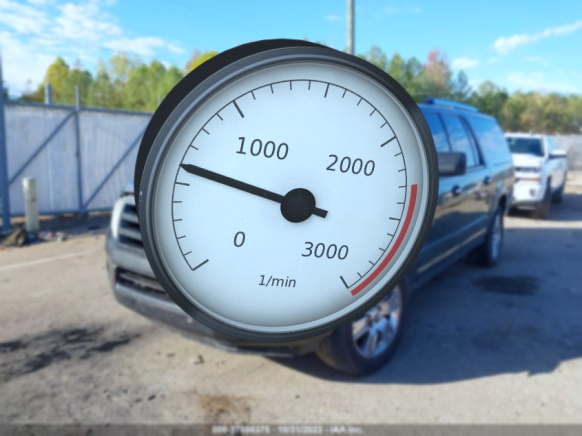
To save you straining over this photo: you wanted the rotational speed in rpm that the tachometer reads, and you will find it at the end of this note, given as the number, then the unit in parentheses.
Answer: 600 (rpm)
